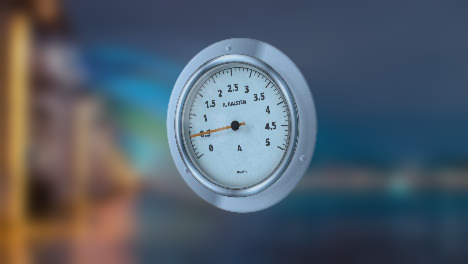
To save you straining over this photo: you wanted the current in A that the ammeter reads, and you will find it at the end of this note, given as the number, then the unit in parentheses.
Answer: 0.5 (A)
